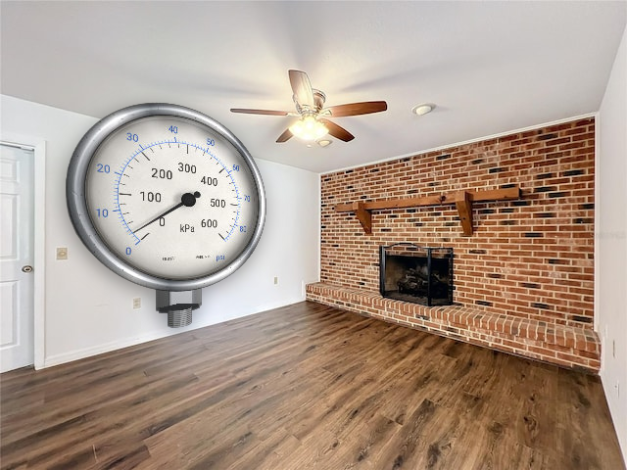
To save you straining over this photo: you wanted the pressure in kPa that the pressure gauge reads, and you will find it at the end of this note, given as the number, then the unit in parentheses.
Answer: 20 (kPa)
